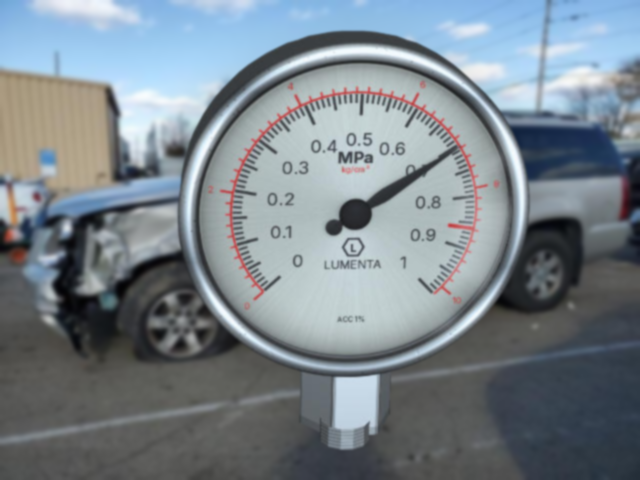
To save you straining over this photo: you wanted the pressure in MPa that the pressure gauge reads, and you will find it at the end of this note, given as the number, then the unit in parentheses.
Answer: 0.7 (MPa)
